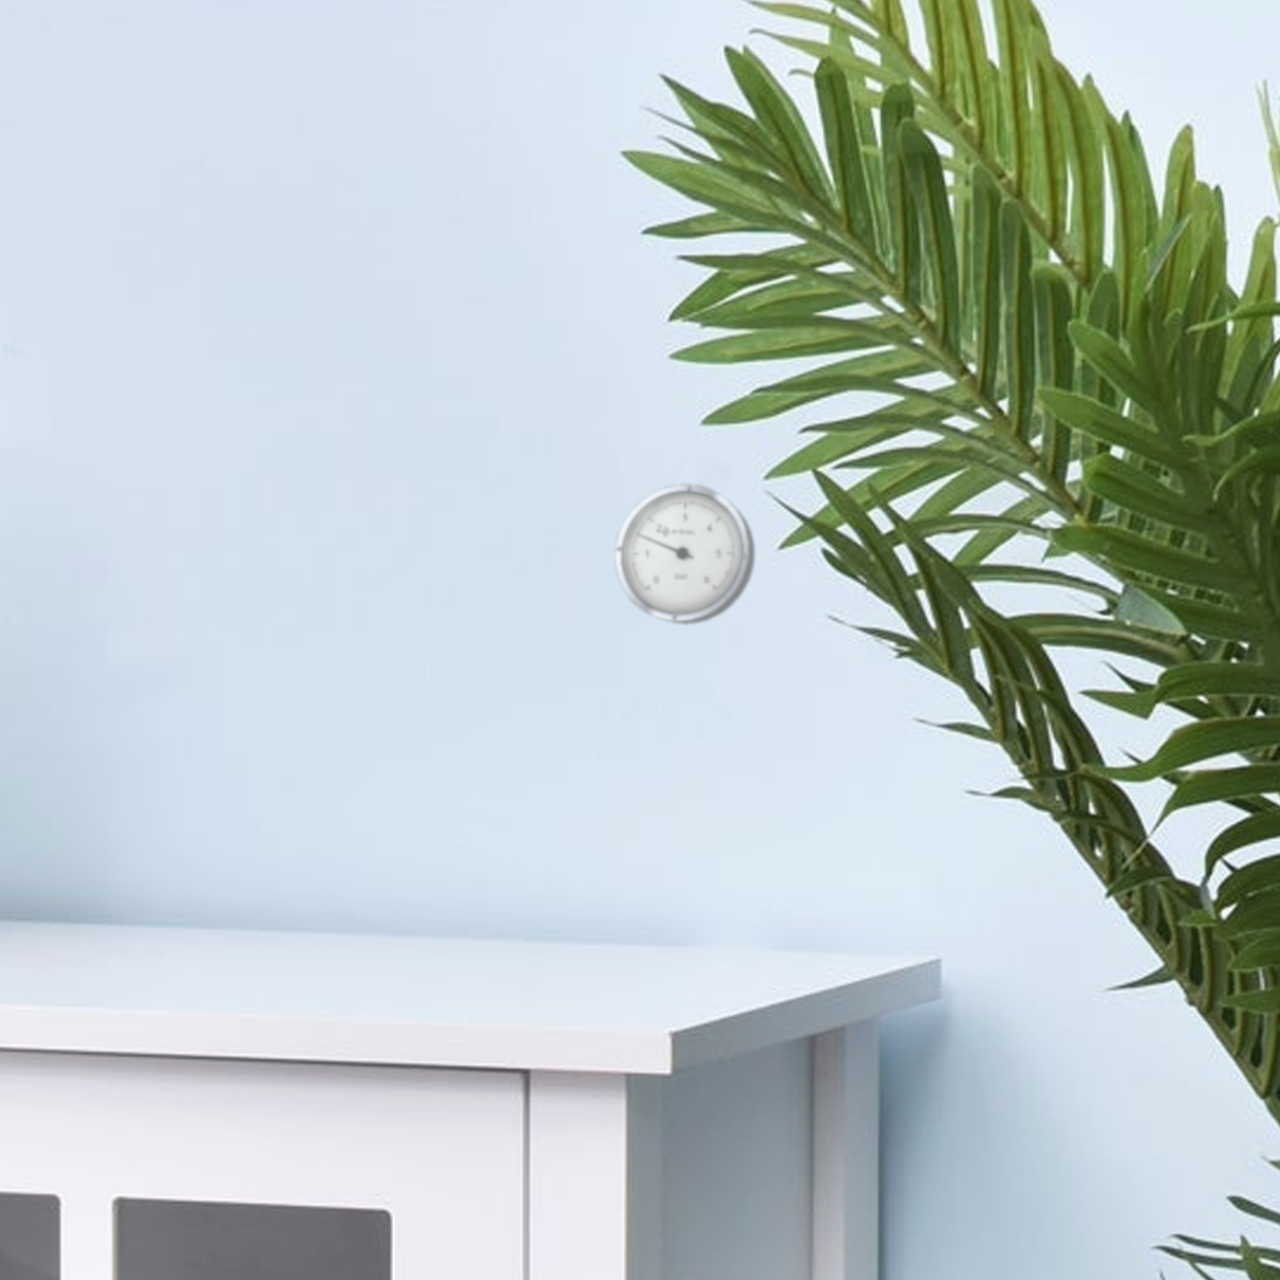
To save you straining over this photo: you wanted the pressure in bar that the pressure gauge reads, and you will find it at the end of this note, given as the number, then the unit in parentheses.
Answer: 1.5 (bar)
